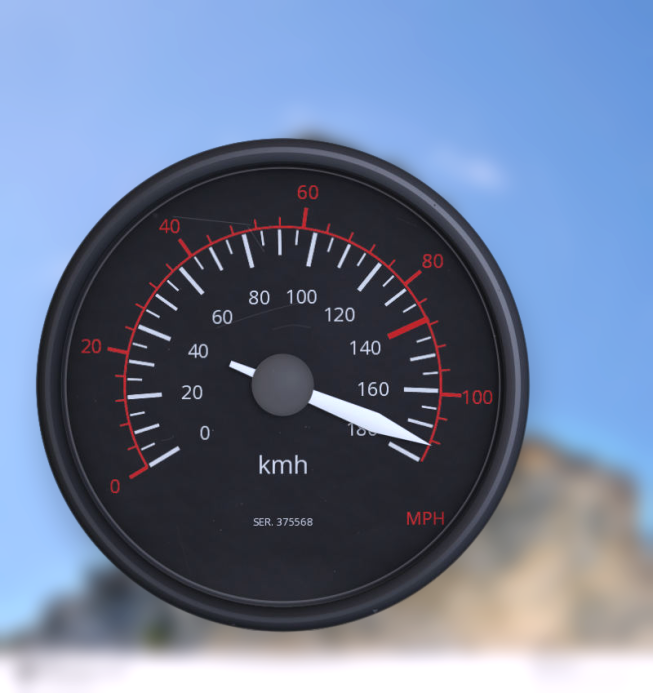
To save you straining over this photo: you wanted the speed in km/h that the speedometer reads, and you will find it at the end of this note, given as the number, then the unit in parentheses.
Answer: 175 (km/h)
